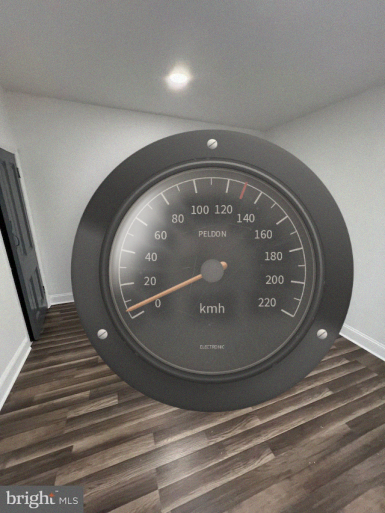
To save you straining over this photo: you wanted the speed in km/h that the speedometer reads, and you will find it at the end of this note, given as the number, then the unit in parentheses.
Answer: 5 (km/h)
